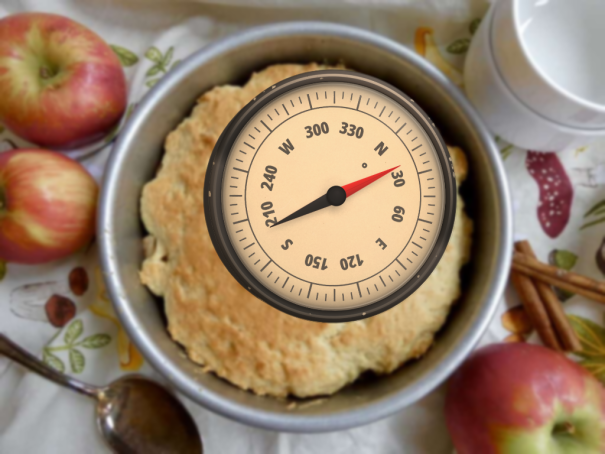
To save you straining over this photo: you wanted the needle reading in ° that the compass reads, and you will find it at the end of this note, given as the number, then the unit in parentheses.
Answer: 20 (°)
